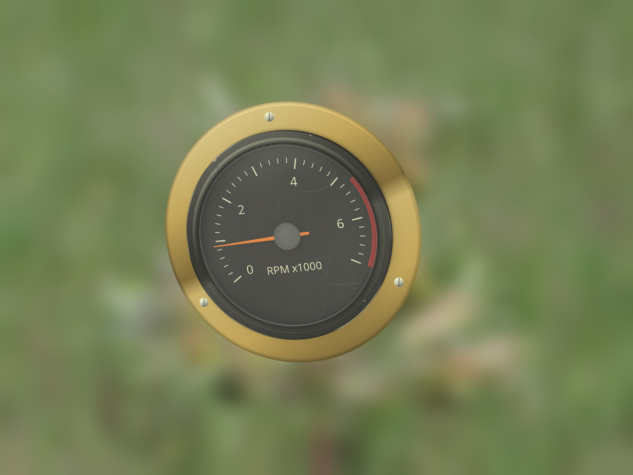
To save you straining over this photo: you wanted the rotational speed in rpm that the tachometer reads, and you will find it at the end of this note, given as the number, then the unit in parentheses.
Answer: 900 (rpm)
